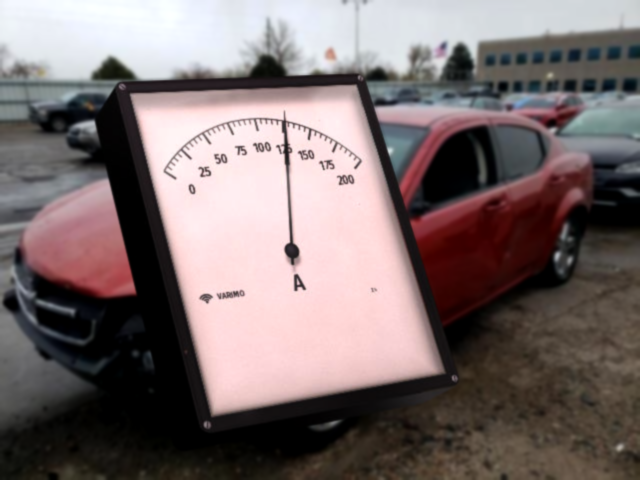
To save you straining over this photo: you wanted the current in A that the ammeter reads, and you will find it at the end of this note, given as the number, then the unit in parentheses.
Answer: 125 (A)
